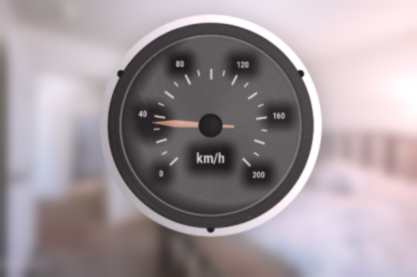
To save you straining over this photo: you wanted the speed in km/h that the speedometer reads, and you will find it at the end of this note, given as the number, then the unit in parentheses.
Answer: 35 (km/h)
